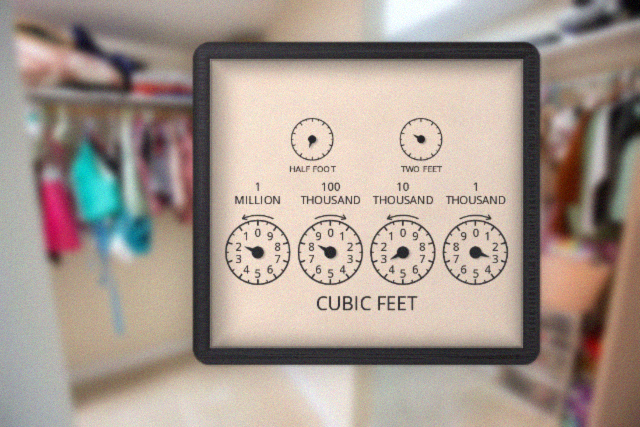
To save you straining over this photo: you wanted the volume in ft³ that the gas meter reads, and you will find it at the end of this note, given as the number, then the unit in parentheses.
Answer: 183300 (ft³)
